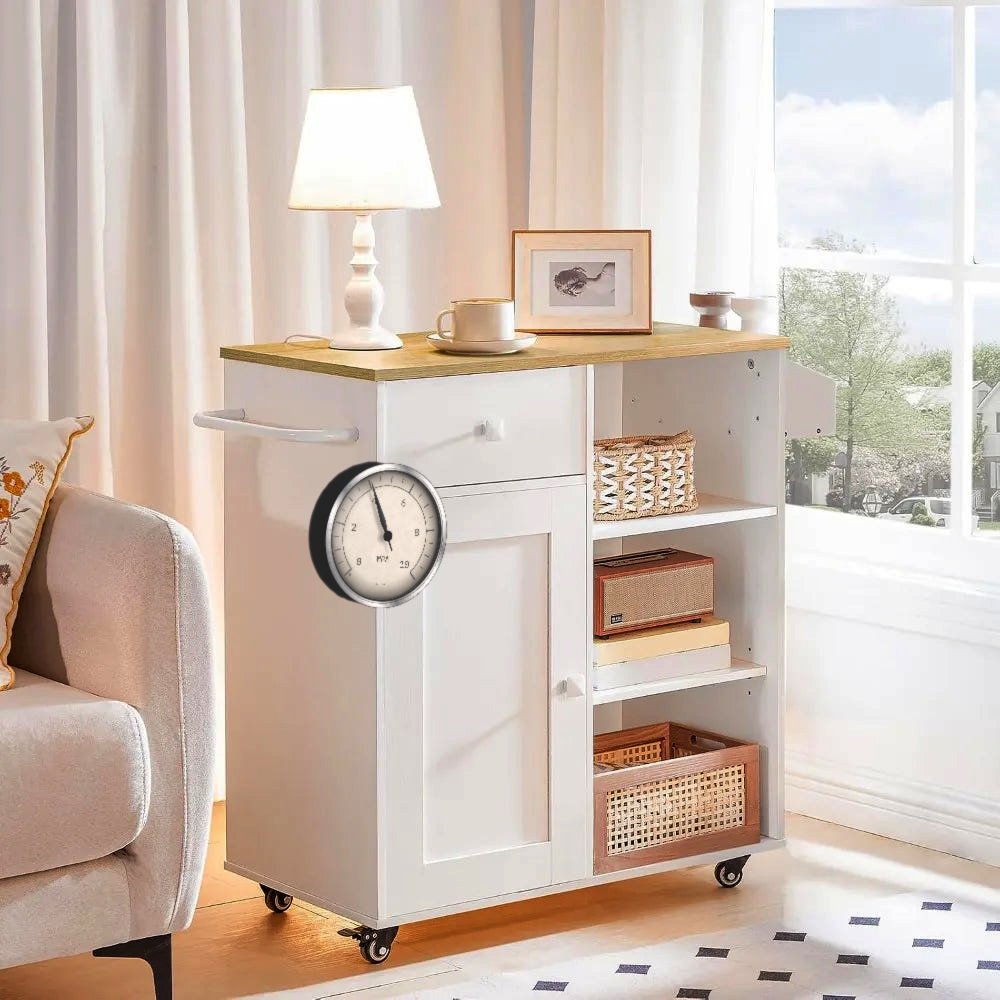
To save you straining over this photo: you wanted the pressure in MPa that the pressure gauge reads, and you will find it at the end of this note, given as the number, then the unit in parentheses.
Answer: 4 (MPa)
